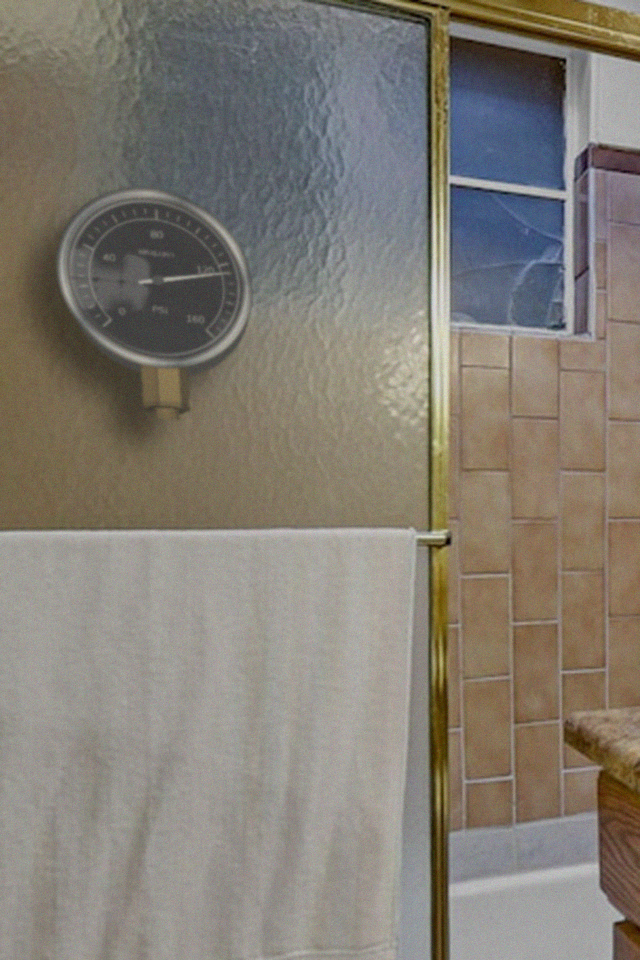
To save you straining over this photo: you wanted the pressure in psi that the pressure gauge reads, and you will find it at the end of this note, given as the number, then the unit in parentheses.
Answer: 125 (psi)
